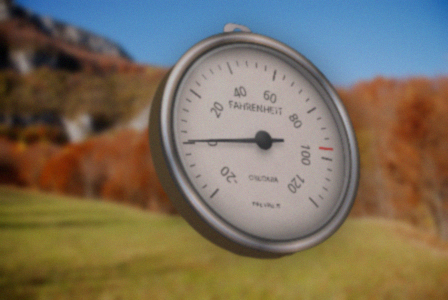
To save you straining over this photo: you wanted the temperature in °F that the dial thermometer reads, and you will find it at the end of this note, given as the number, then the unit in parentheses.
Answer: 0 (°F)
